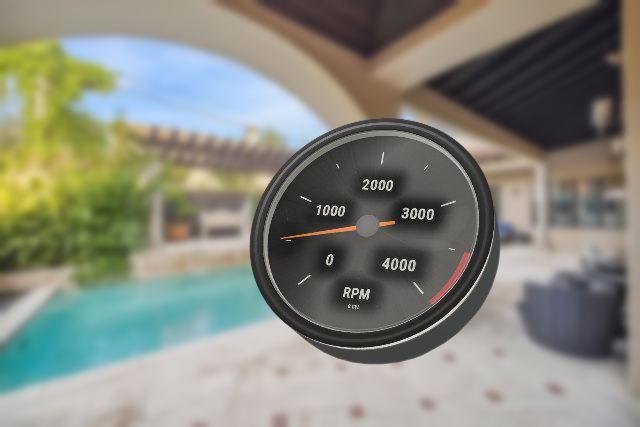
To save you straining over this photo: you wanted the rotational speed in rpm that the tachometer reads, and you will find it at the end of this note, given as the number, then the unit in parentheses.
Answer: 500 (rpm)
